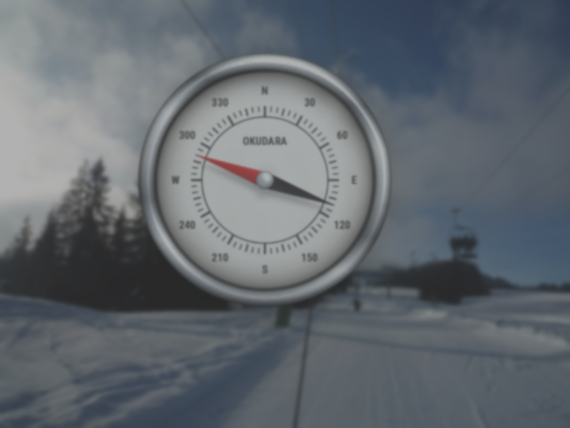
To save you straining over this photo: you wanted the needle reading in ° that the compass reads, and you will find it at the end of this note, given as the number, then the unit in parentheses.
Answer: 290 (°)
